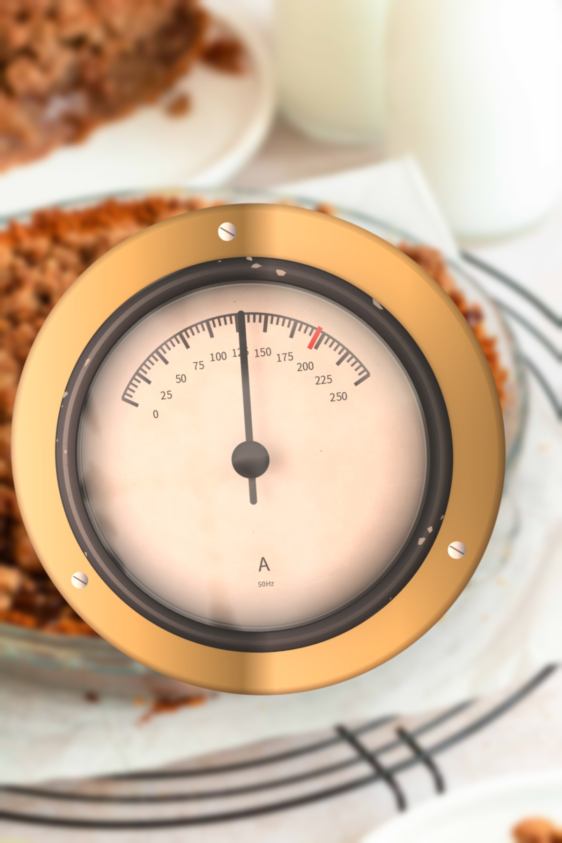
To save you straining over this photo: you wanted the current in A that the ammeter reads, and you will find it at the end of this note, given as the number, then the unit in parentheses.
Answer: 130 (A)
